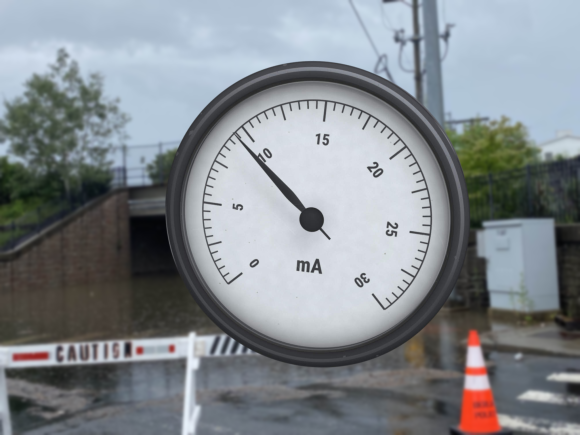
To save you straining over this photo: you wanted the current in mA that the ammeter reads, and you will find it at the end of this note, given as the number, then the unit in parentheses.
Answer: 9.5 (mA)
